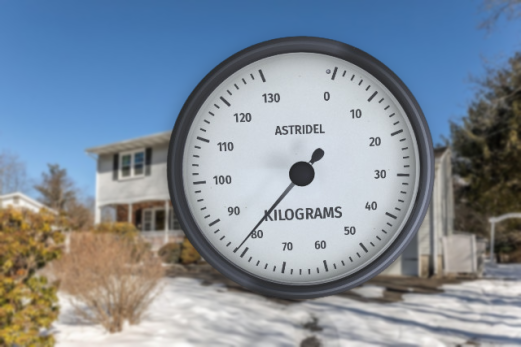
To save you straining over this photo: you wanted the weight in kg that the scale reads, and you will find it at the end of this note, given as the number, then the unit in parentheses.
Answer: 82 (kg)
